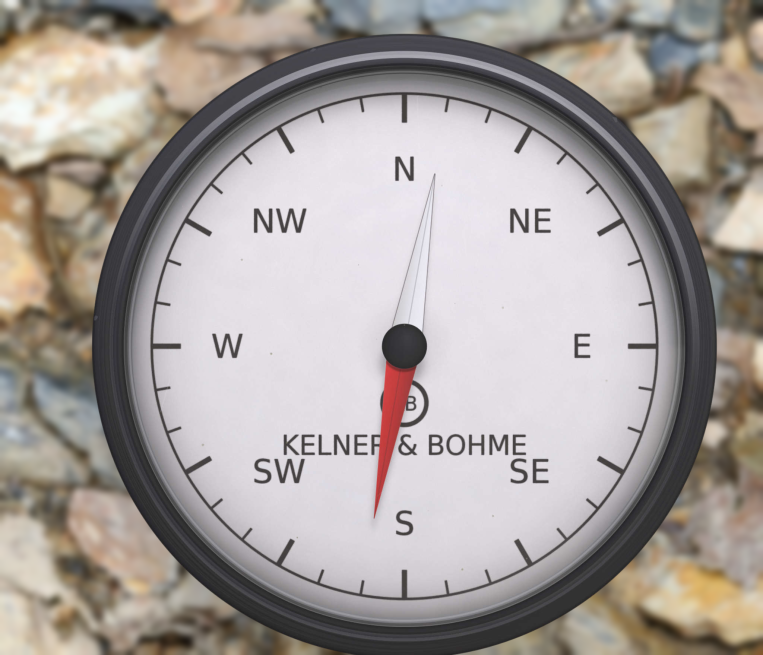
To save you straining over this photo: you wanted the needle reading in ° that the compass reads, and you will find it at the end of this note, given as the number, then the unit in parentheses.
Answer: 190 (°)
